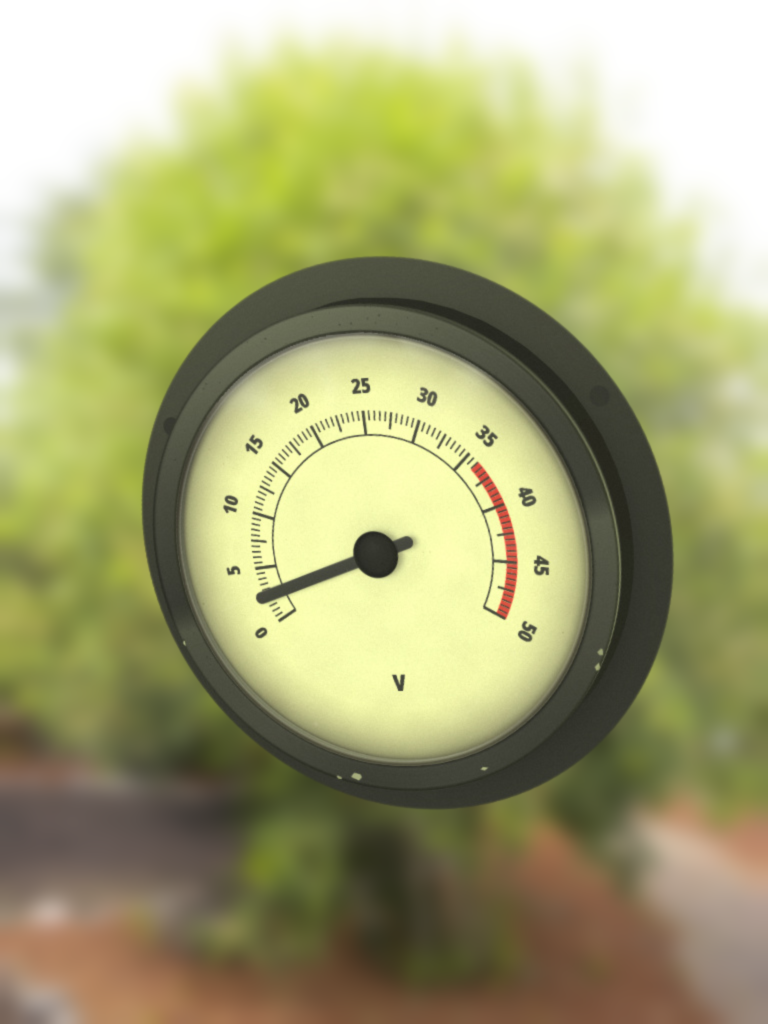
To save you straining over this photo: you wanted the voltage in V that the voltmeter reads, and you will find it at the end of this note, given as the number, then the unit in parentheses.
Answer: 2.5 (V)
